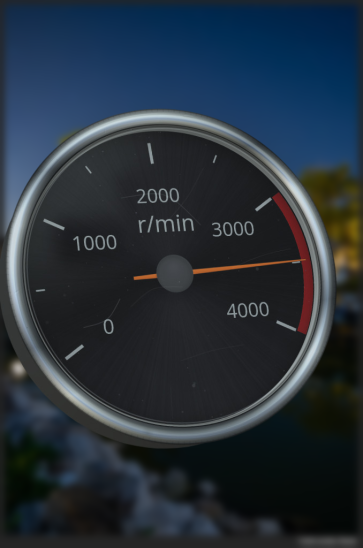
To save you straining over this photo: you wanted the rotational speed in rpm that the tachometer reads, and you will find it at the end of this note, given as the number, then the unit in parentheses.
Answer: 3500 (rpm)
